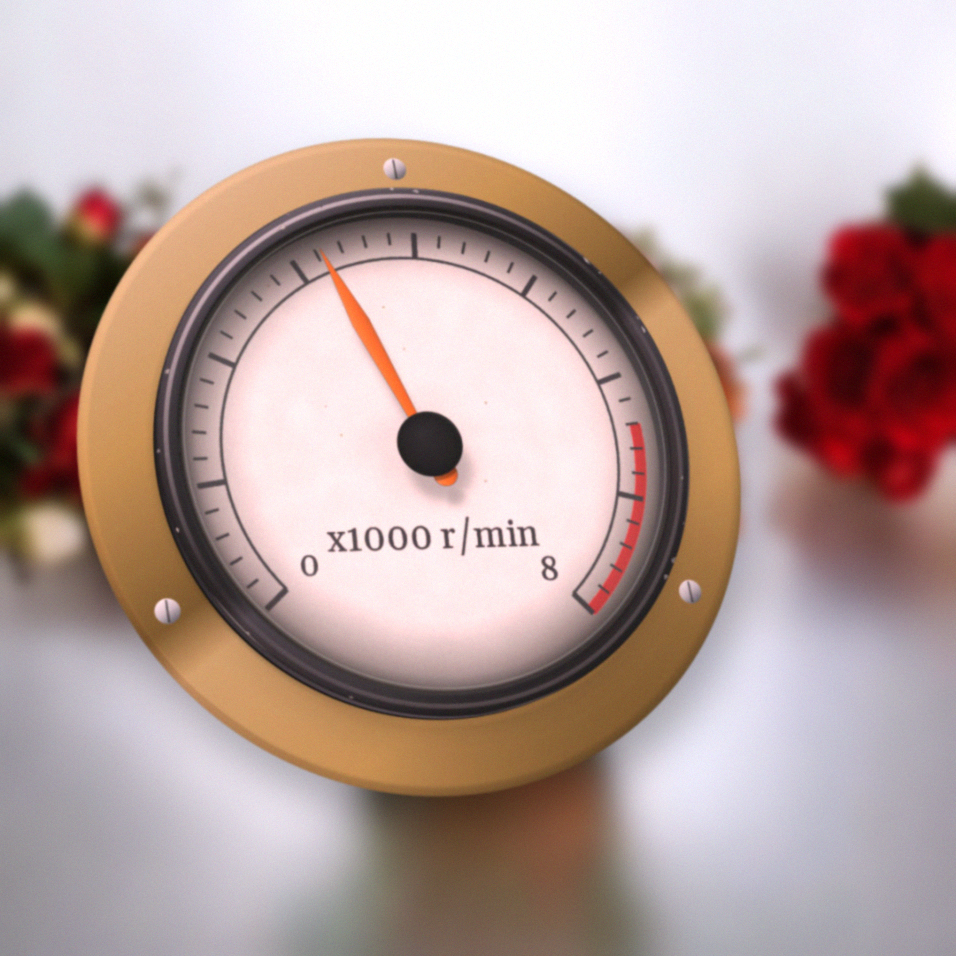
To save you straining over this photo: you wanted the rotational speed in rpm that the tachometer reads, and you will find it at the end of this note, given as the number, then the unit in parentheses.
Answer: 3200 (rpm)
